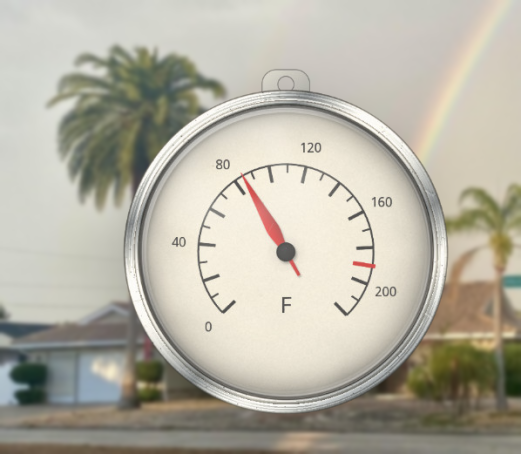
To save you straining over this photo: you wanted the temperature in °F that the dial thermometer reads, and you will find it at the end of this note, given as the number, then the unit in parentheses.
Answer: 85 (°F)
